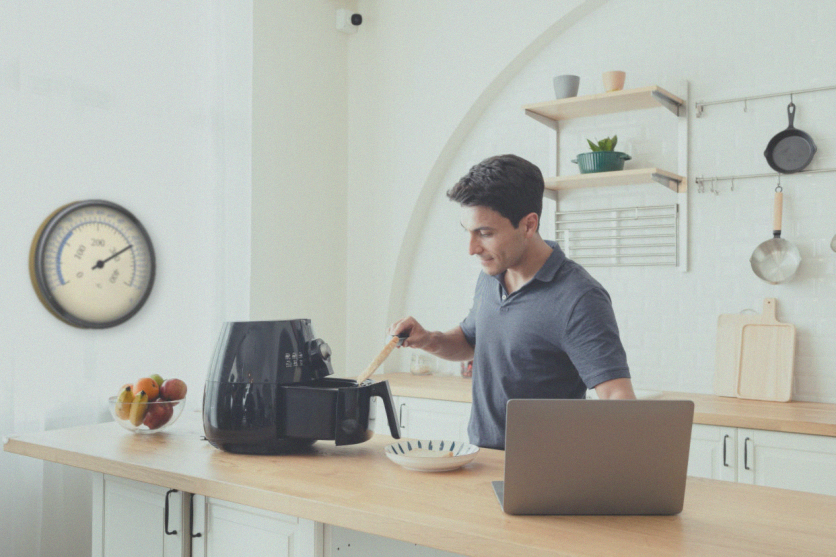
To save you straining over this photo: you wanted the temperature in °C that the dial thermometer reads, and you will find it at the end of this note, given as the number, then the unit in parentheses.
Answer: 300 (°C)
